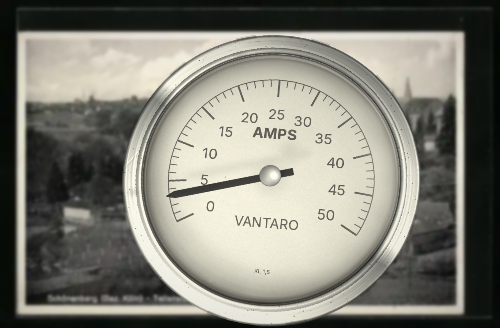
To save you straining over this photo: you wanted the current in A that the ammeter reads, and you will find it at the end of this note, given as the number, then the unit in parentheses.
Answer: 3 (A)
